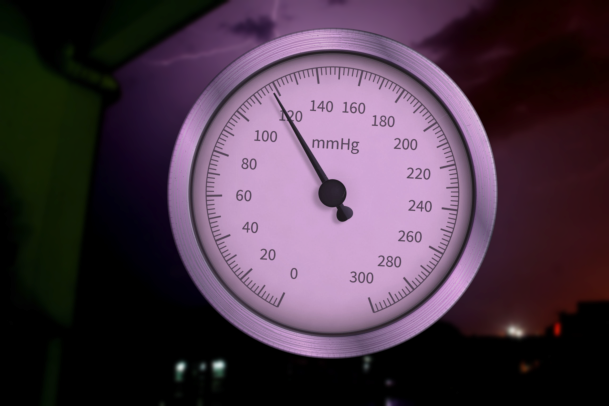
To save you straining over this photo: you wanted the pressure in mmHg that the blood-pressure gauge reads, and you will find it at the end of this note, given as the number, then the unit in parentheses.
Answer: 118 (mmHg)
